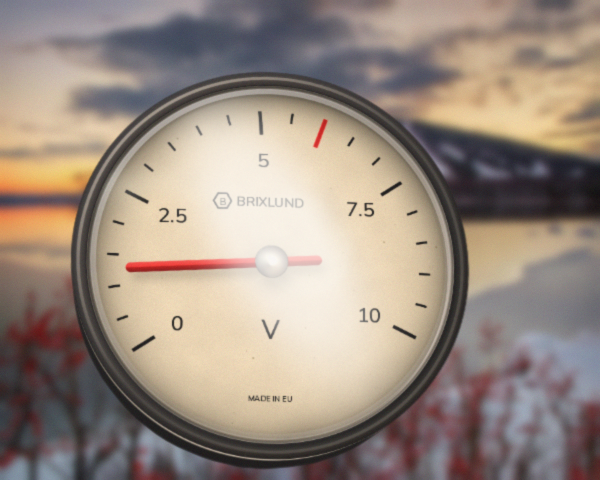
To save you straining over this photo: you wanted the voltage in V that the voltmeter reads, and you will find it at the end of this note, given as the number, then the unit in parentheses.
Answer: 1.25 (V)
